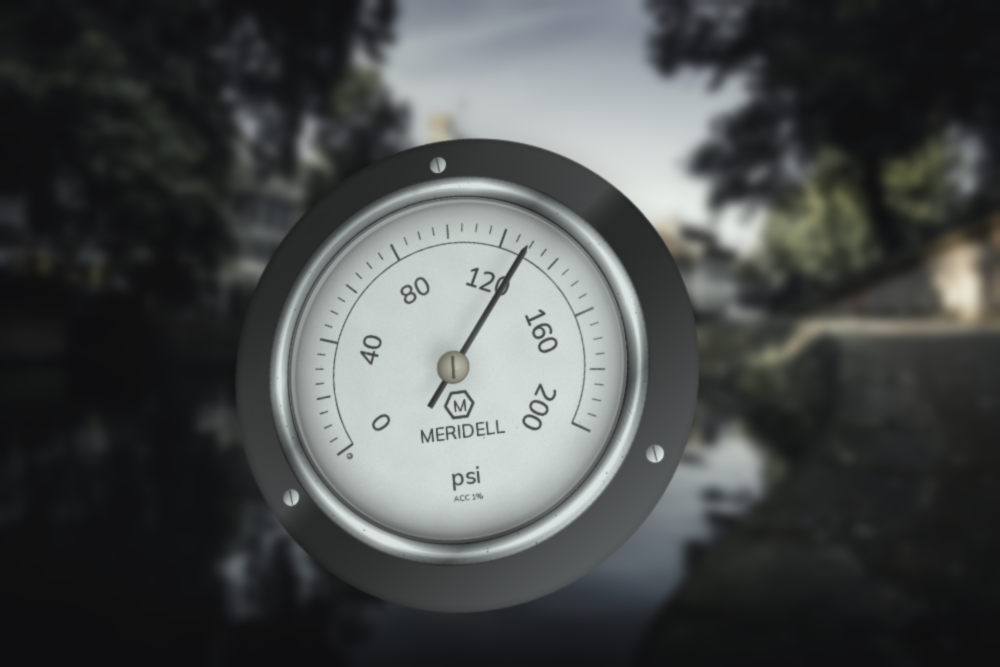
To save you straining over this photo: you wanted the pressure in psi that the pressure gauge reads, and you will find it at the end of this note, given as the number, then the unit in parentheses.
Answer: 130 (psi)
